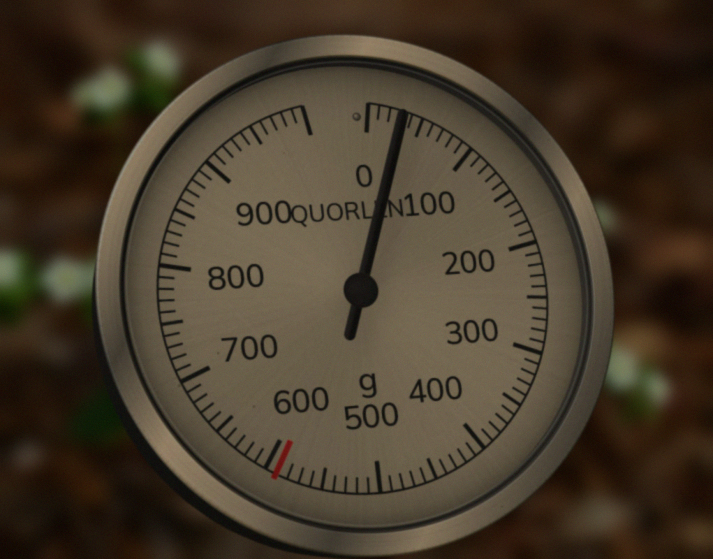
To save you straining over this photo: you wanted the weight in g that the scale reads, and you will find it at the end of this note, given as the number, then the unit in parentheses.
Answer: 30 (g)
